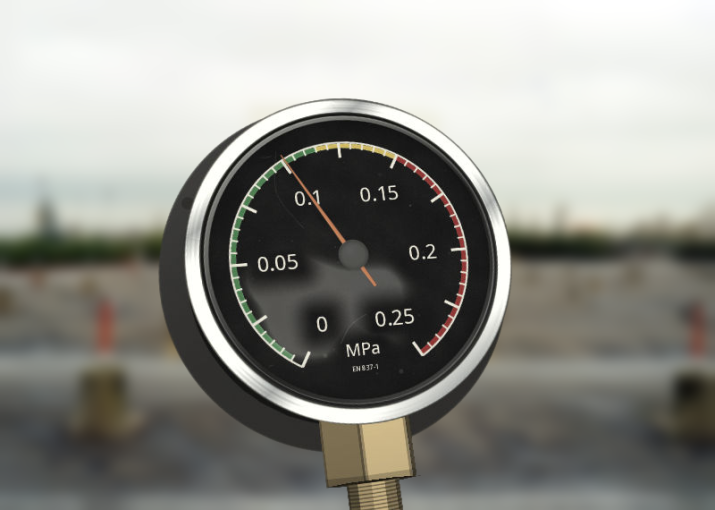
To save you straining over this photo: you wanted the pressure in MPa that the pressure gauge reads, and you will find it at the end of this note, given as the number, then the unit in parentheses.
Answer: 0.1 (MPa)
